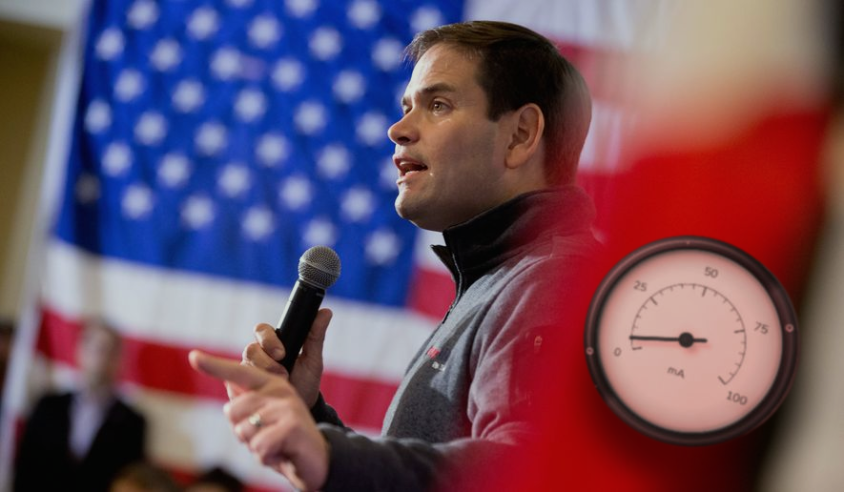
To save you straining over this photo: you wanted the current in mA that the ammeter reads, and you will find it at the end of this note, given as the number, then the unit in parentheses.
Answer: 5 (mA)
